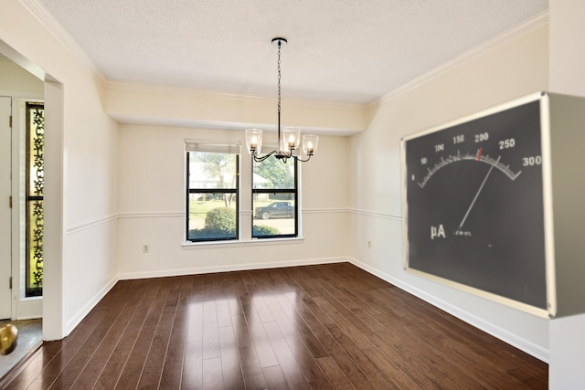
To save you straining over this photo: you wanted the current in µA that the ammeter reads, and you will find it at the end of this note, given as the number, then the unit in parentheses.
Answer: 250 (µA)
